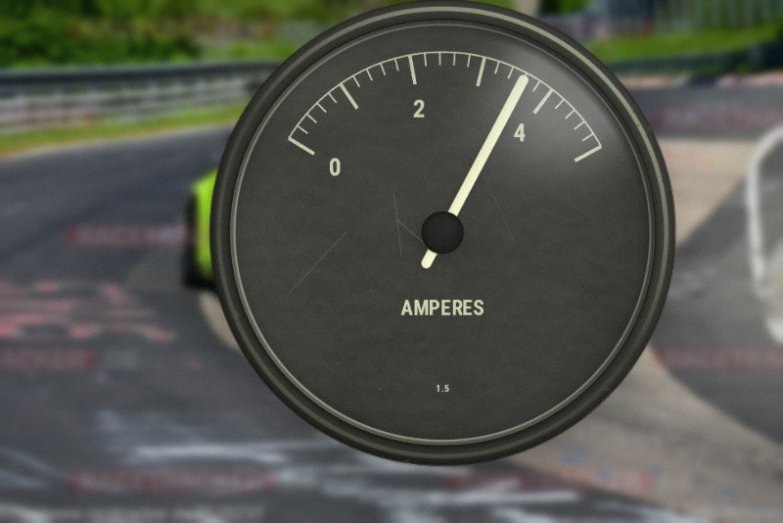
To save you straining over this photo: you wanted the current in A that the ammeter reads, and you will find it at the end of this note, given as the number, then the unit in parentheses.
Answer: 3.6 (A)
